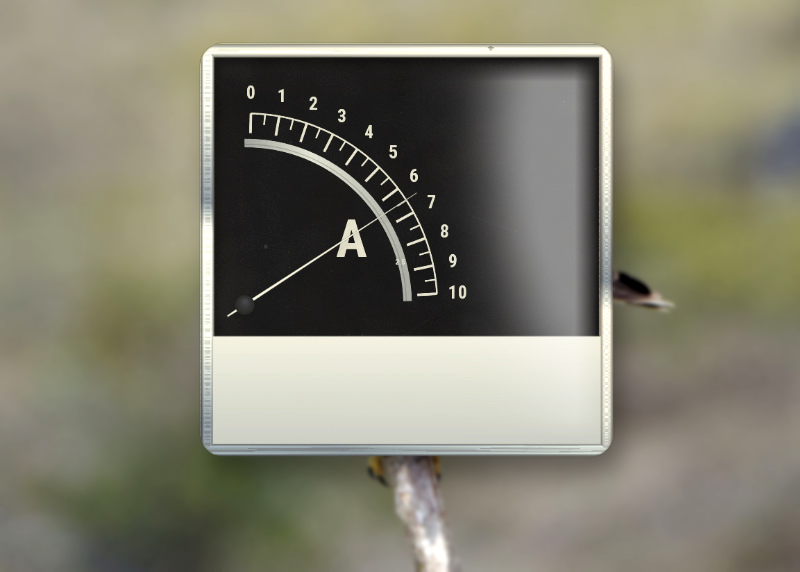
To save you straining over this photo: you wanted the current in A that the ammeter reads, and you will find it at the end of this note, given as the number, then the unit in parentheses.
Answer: 6.5 (A)
